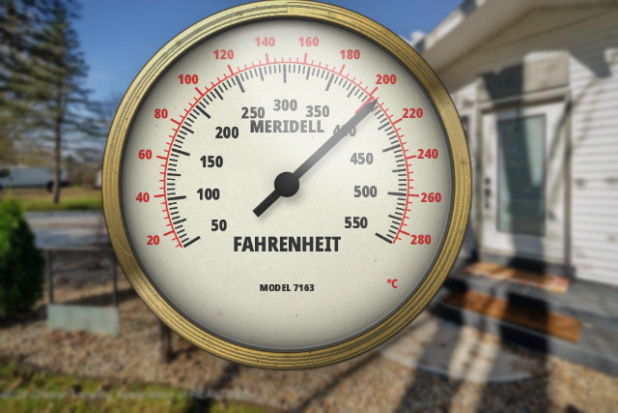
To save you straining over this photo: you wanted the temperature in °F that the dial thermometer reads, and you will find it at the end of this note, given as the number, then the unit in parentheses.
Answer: 400 (°F)
